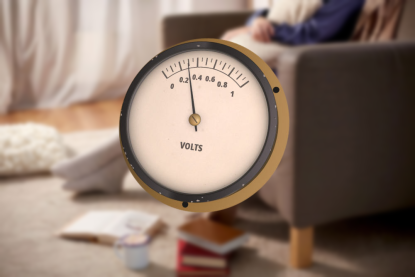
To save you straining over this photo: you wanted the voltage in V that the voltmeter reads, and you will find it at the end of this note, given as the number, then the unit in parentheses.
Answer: 0.3 (V)
